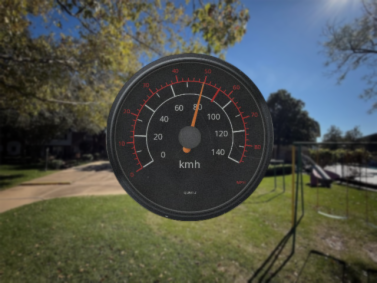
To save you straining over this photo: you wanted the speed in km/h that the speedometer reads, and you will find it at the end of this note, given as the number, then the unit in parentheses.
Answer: 80 (km/h)
